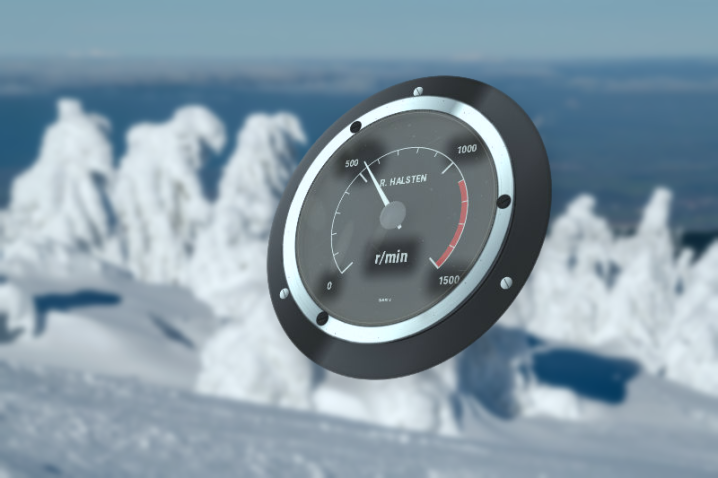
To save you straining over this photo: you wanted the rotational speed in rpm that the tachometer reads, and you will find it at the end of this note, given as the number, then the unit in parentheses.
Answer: 550 (rpm)
